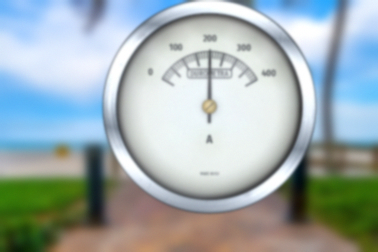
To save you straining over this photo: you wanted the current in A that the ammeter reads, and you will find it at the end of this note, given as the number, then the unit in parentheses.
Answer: 200 (A)
